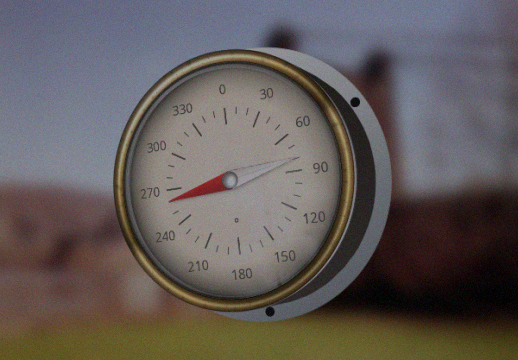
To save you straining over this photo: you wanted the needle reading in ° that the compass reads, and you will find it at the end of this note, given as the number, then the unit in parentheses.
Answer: 260 (°)
